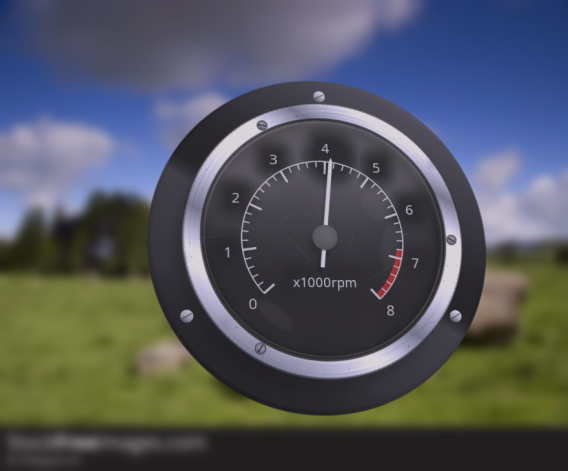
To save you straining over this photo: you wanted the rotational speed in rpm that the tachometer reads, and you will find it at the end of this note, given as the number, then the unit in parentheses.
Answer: 4100 (rpm)
